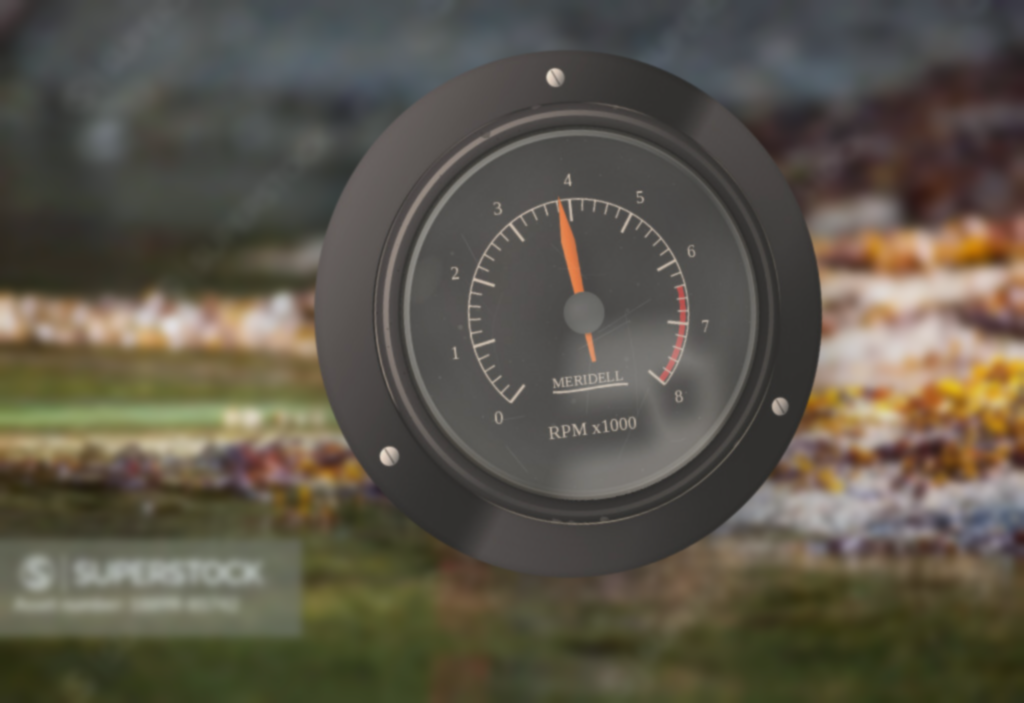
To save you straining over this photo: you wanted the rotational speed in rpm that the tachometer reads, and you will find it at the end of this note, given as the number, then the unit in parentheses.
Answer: 3800 (rpm)
